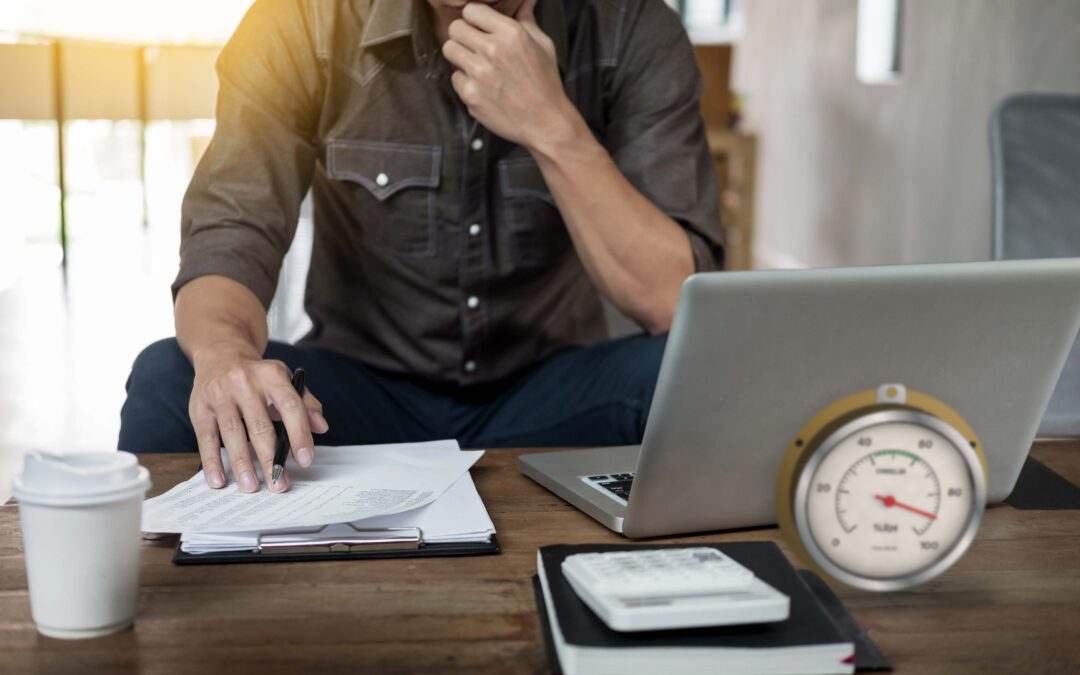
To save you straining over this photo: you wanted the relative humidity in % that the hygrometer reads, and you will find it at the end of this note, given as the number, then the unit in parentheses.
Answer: 90 (%)
